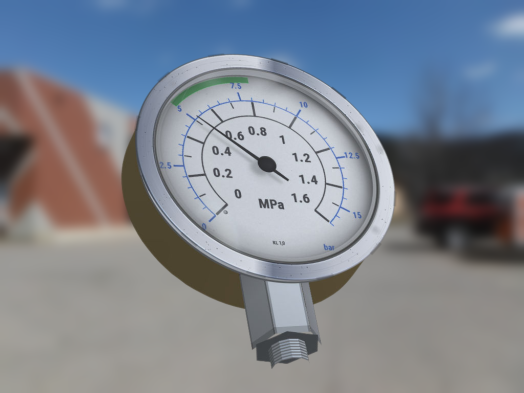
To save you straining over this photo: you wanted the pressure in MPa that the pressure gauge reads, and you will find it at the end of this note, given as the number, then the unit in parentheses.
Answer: 0.5 (MPa)
